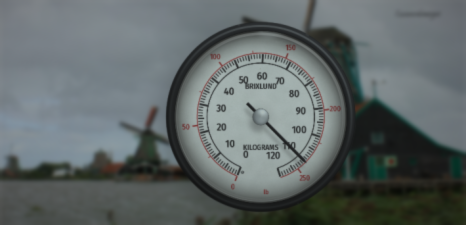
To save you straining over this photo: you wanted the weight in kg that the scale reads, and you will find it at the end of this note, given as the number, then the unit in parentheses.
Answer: 110 (kg)
